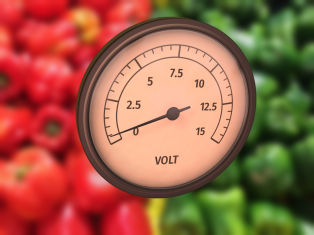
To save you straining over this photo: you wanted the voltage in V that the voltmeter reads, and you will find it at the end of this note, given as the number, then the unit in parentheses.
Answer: 0.5 (V)
